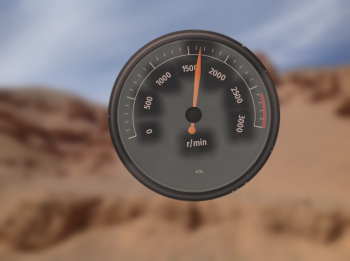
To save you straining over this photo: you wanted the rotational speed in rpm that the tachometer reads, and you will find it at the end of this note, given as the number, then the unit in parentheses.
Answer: 1650 (rpm)
